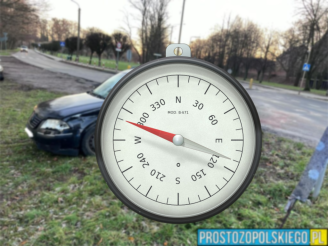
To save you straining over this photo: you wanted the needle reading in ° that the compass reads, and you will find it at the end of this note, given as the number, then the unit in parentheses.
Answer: 290 (°)
